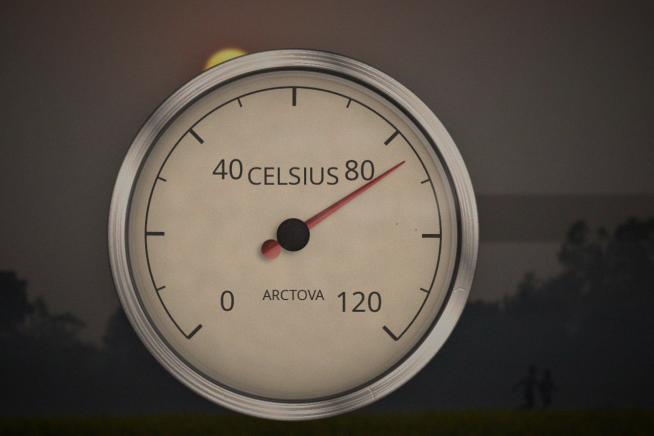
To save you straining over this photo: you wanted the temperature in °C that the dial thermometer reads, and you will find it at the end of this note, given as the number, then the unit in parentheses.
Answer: 85 (°C)
